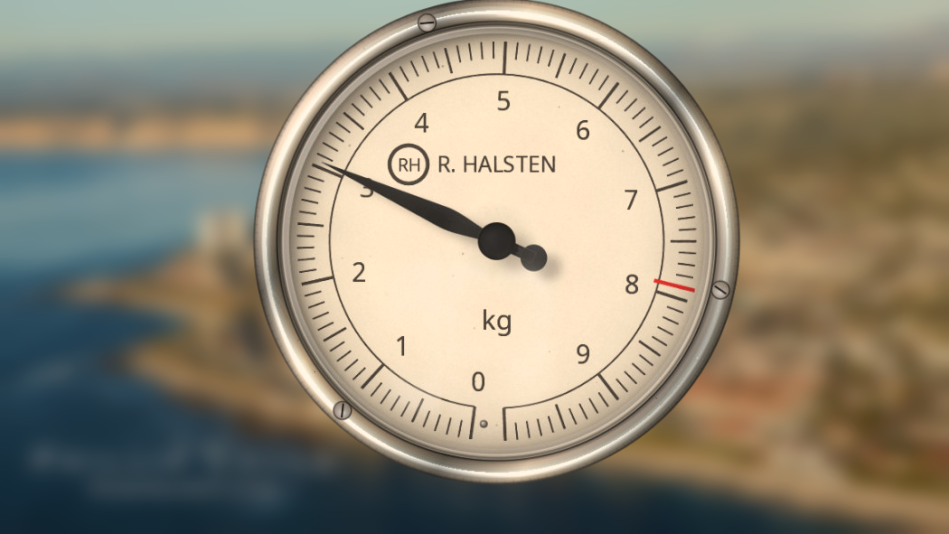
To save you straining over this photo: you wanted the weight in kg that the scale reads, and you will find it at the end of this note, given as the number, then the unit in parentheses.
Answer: 3.05 (kg)
